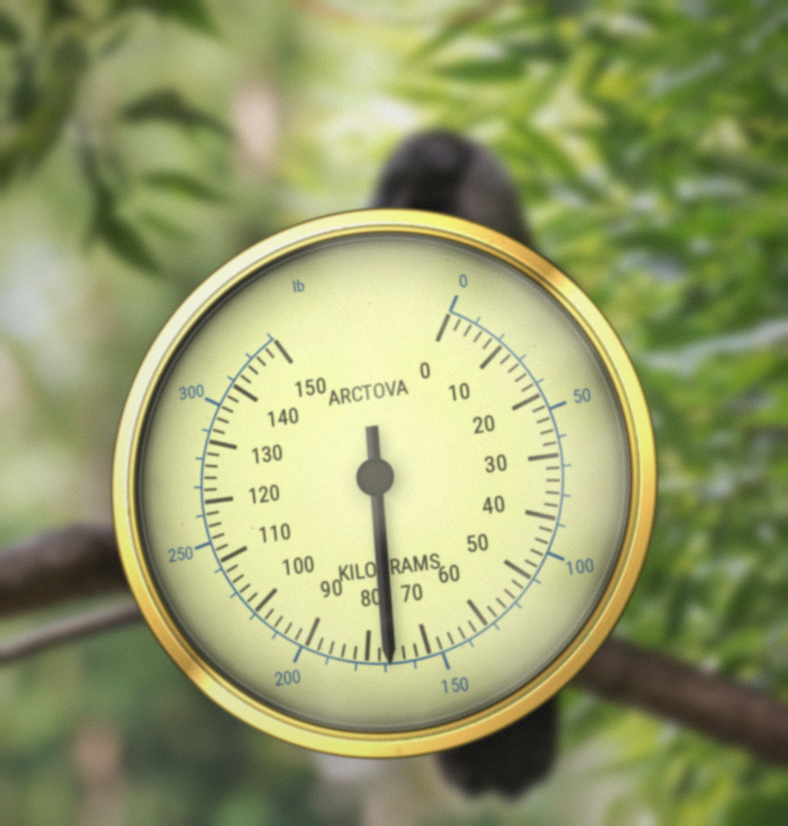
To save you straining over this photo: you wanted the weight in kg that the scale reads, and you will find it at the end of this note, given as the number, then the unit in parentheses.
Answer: 76 (kg)
